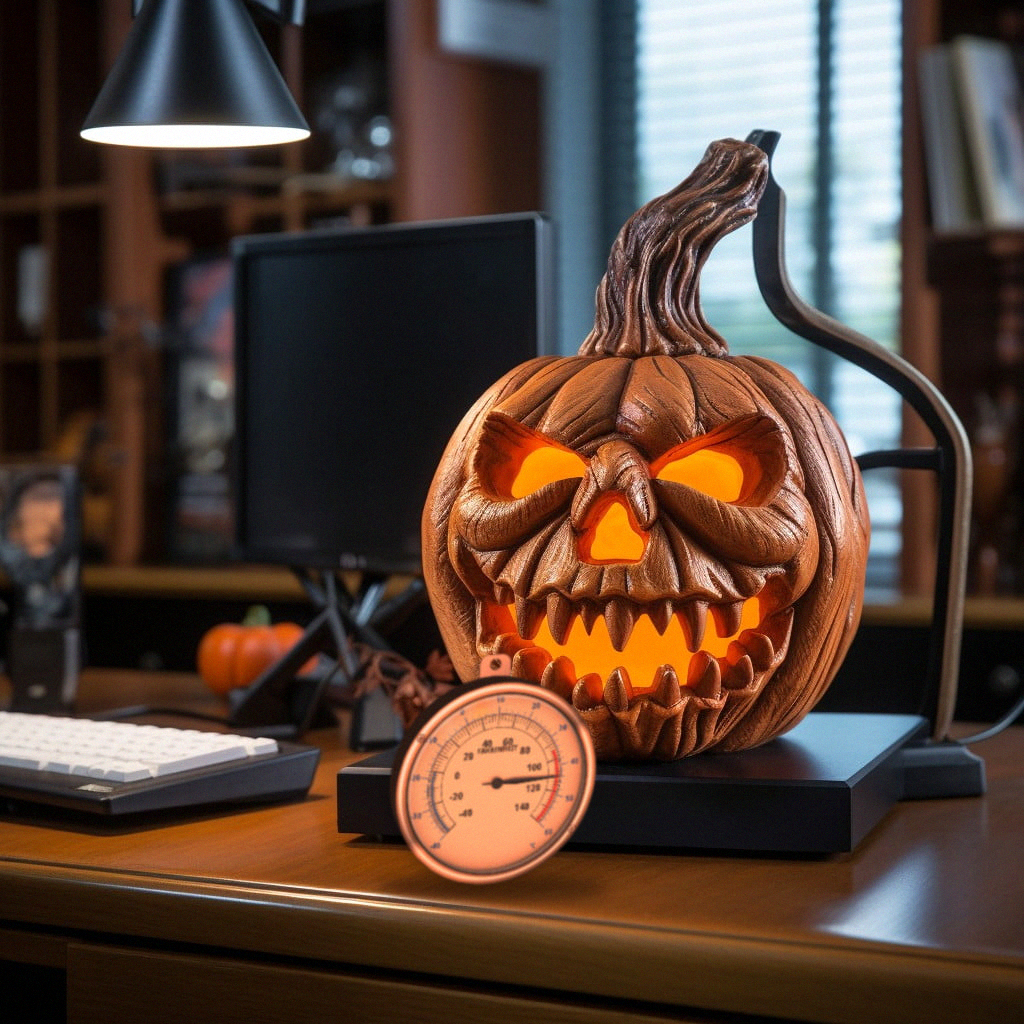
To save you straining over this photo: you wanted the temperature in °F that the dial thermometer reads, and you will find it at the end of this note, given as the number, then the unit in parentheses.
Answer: 110 (°F)
